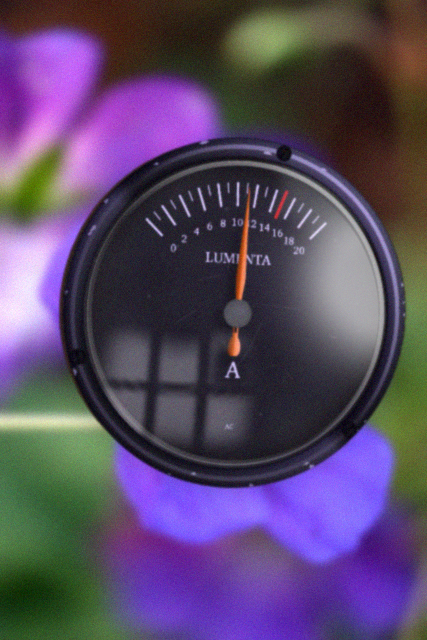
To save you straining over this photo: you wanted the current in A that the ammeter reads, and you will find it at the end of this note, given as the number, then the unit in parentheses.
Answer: 11 (A)
